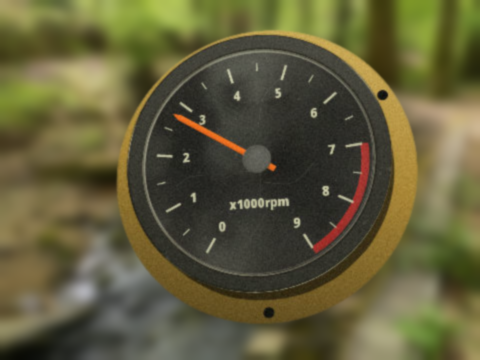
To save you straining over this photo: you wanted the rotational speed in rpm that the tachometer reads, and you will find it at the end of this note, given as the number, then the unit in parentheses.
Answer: 2750 (rpm)
